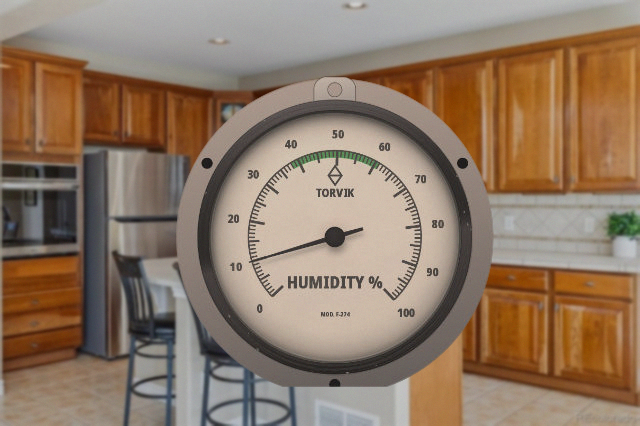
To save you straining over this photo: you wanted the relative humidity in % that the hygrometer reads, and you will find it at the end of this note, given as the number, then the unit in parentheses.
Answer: 10 (%)
